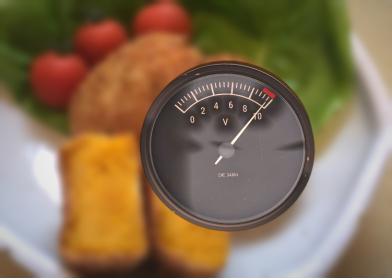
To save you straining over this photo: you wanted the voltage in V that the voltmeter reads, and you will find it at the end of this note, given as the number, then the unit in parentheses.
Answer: 9.6 (V)
